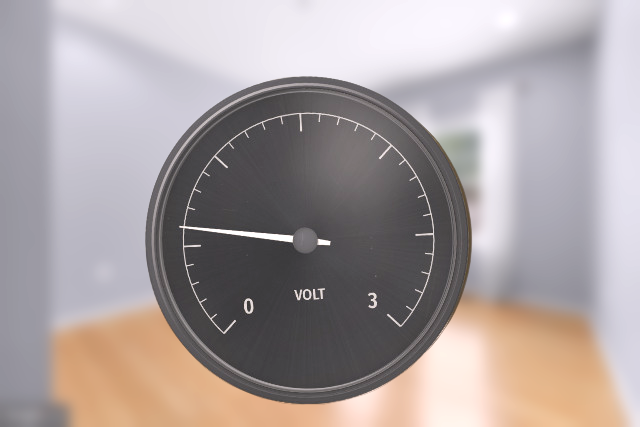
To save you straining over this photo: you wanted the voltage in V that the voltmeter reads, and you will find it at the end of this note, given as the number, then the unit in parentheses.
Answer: 0.6 (V)
